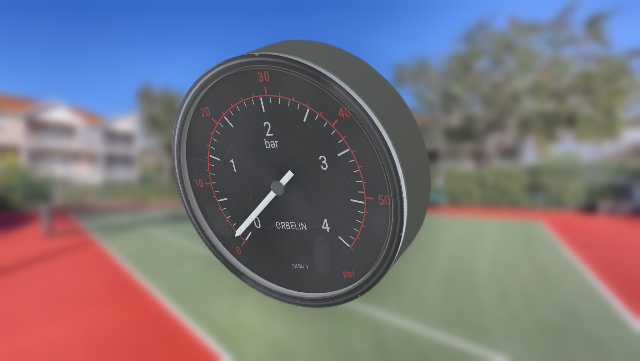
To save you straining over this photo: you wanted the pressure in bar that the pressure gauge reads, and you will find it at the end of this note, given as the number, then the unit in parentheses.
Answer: 0.1 (bar)
